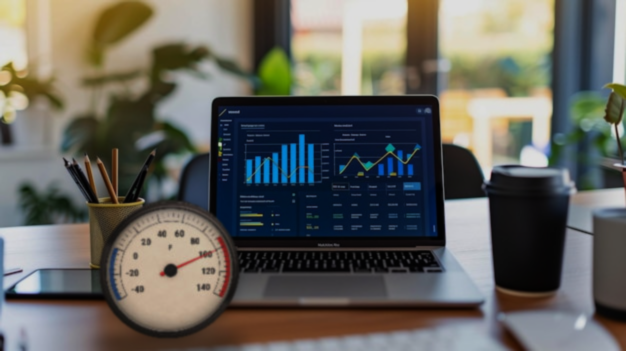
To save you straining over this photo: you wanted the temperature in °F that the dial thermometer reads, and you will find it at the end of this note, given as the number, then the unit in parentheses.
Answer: 100 (°F)
